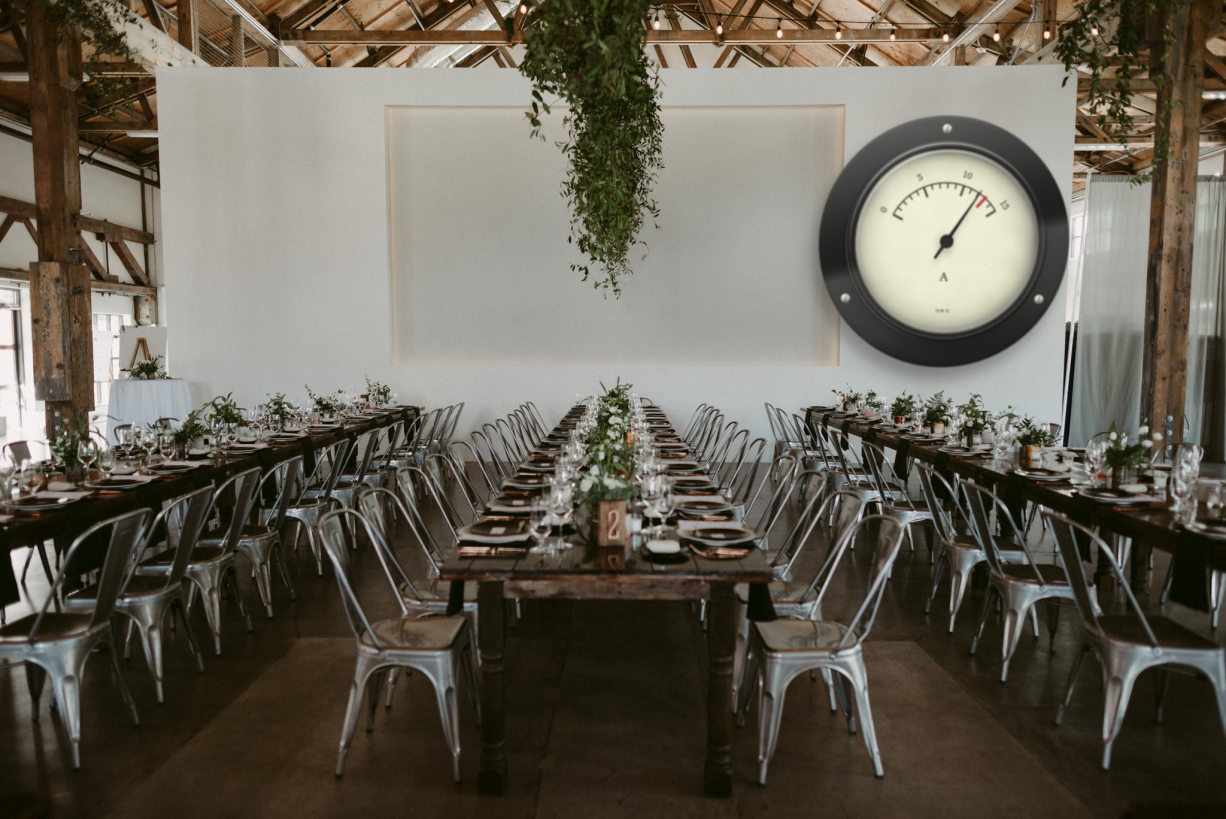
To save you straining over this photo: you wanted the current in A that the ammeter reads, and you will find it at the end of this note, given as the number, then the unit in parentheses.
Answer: 12 (A)
